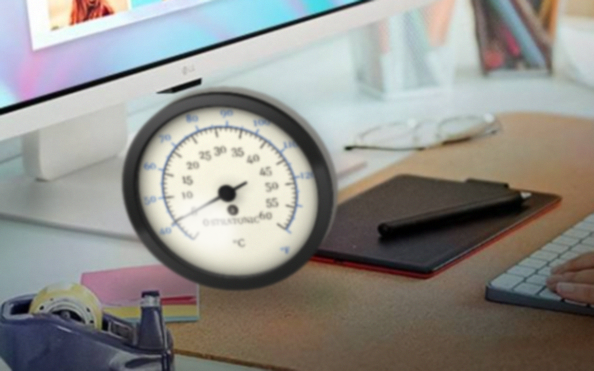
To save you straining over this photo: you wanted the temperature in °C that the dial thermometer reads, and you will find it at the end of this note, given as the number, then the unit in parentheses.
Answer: 5 (°C)
